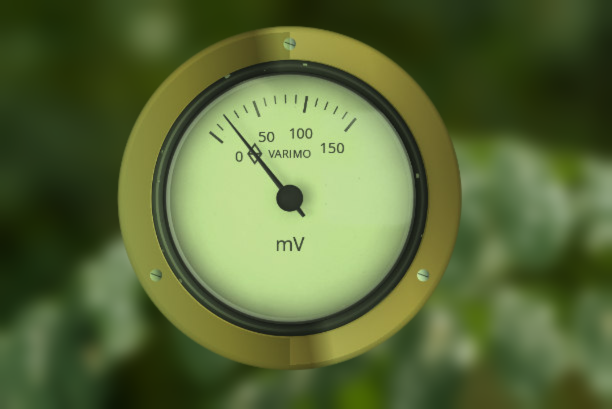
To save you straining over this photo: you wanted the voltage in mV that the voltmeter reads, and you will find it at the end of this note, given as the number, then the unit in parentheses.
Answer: 20 (mV)
